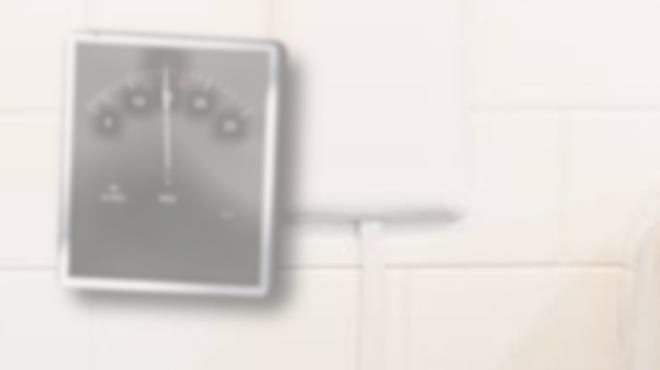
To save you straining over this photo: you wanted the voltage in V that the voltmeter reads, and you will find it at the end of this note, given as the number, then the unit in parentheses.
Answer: 15 (V)
